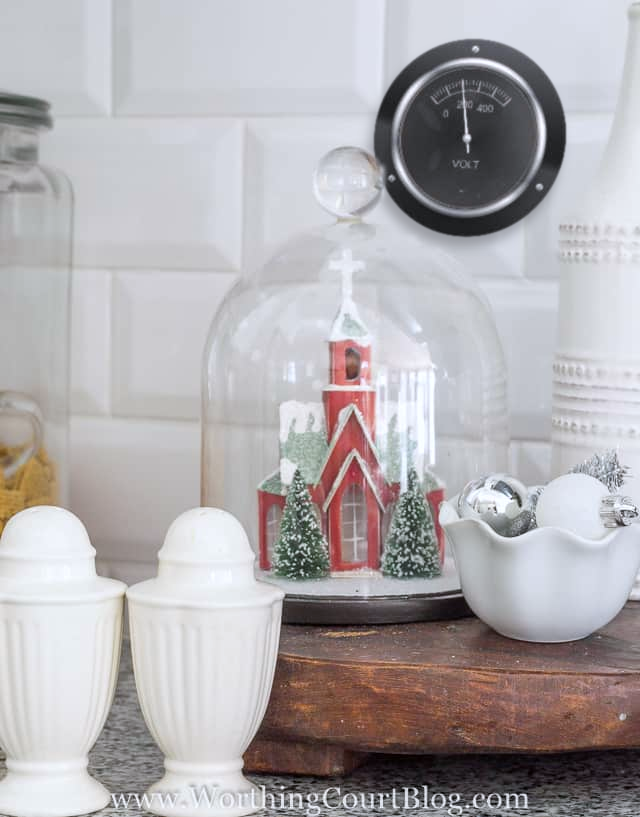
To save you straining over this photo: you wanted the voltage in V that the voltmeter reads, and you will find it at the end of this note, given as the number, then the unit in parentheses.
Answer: 200 (V)
